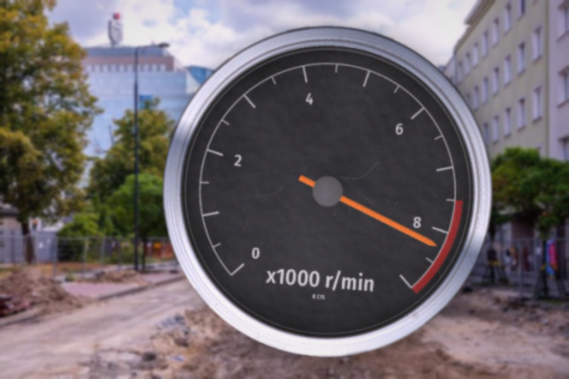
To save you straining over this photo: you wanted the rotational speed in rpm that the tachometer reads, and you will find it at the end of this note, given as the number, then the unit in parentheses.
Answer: 8250 (rpm)
